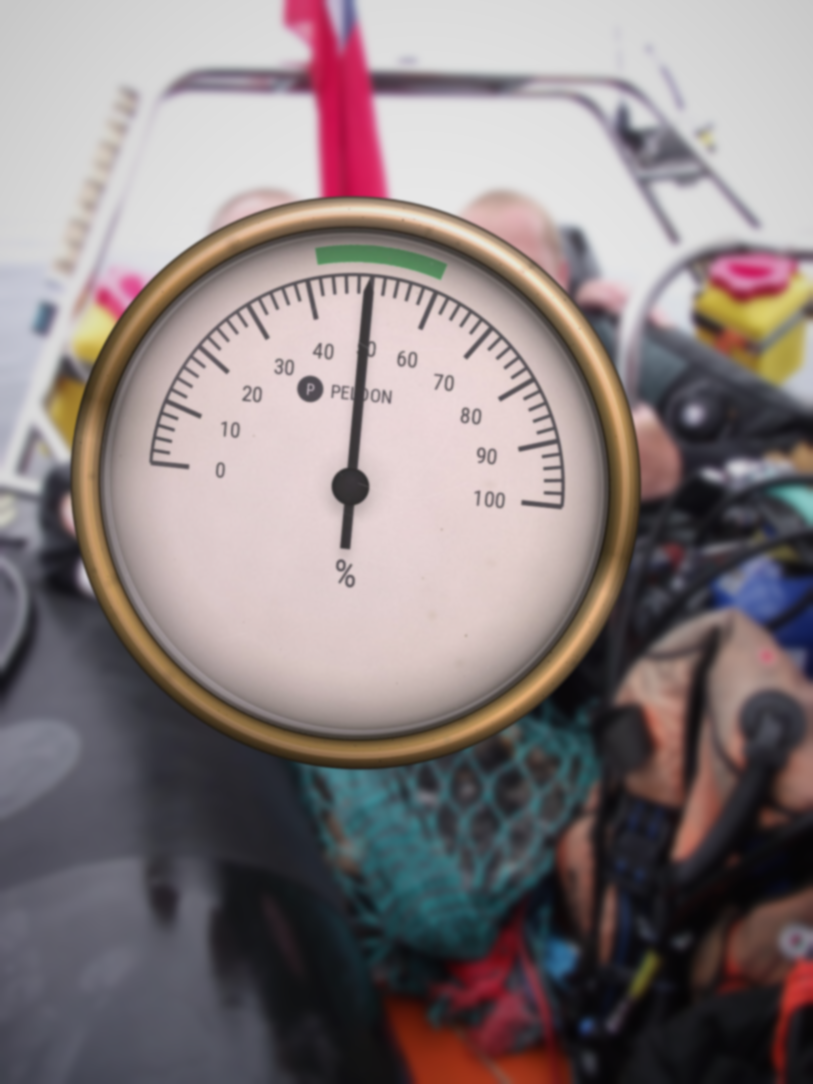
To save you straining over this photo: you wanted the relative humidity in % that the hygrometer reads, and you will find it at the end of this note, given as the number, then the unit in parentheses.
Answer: 50 (%)
